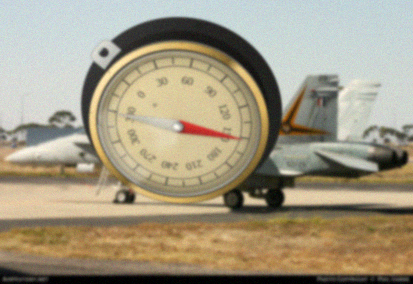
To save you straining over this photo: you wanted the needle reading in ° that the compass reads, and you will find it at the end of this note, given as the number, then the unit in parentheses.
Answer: 150 (°)
